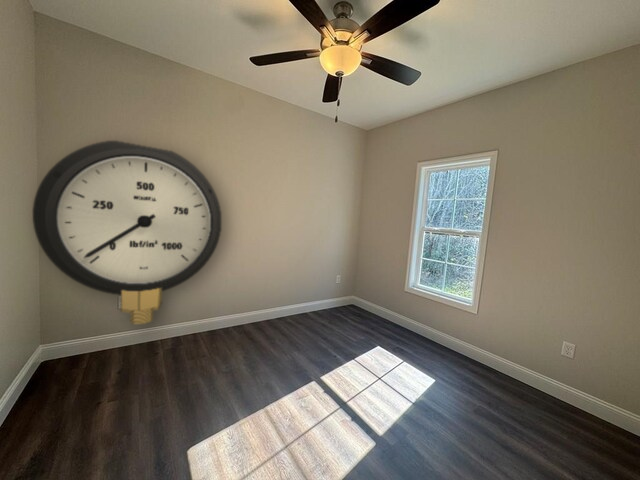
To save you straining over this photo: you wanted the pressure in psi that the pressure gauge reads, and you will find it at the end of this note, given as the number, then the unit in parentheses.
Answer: 25 (psi)
